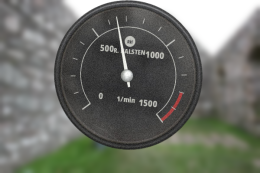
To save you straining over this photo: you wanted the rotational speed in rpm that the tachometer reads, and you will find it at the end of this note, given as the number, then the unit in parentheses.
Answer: 650 (rpm)
